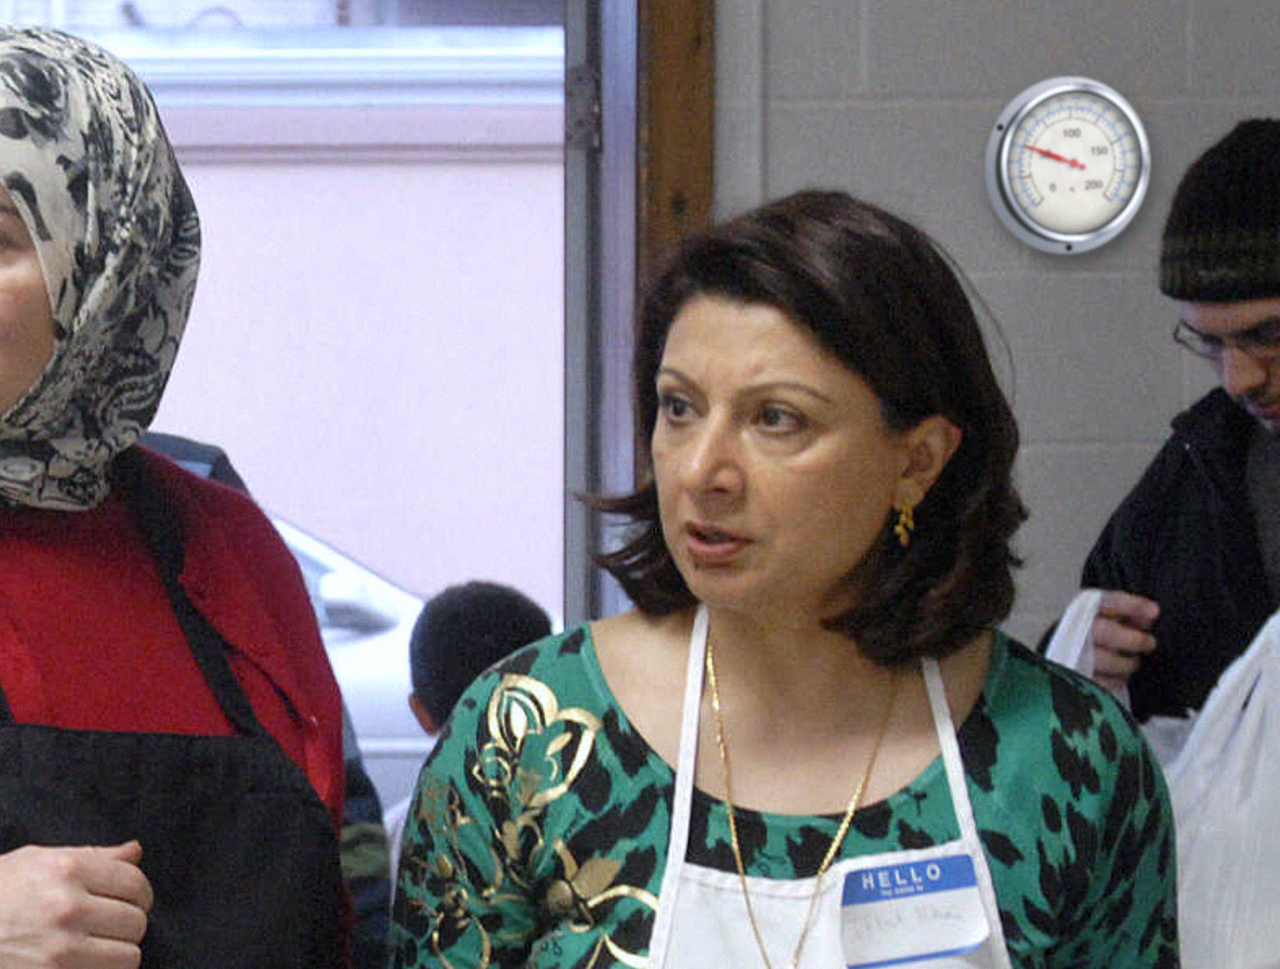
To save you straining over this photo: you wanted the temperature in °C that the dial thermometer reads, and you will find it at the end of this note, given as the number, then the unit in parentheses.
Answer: 50 (°C)
